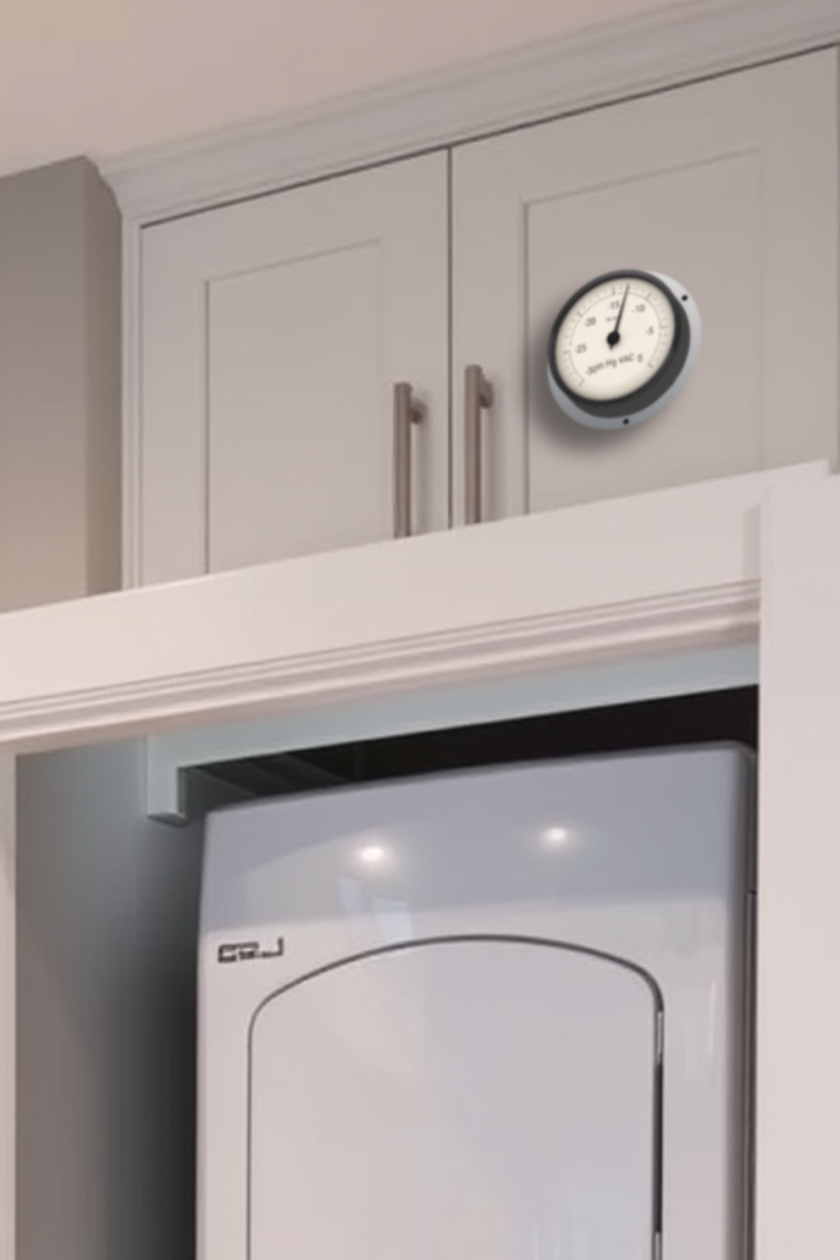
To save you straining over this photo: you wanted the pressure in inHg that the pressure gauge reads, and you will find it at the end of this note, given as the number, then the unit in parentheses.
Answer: -13 (inHg)
